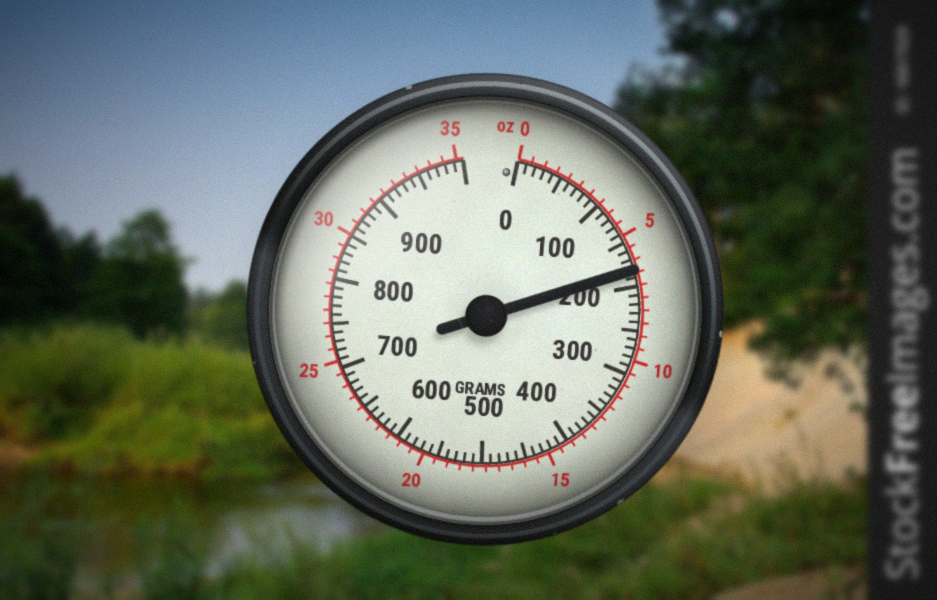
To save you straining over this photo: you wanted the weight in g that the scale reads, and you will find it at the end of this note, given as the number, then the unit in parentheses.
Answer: 180 (g)
